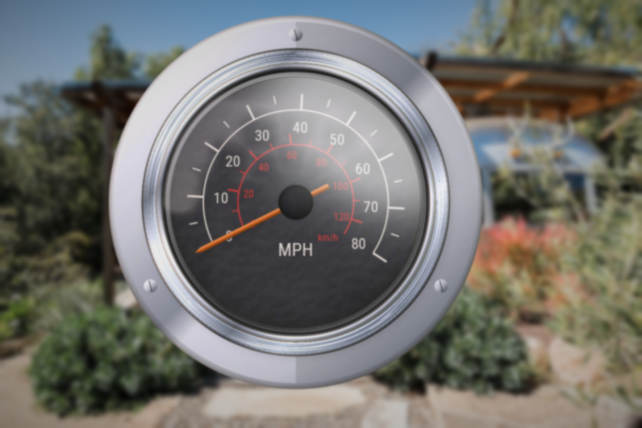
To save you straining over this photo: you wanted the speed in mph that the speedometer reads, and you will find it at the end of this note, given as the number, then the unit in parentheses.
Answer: 0 (mph)
